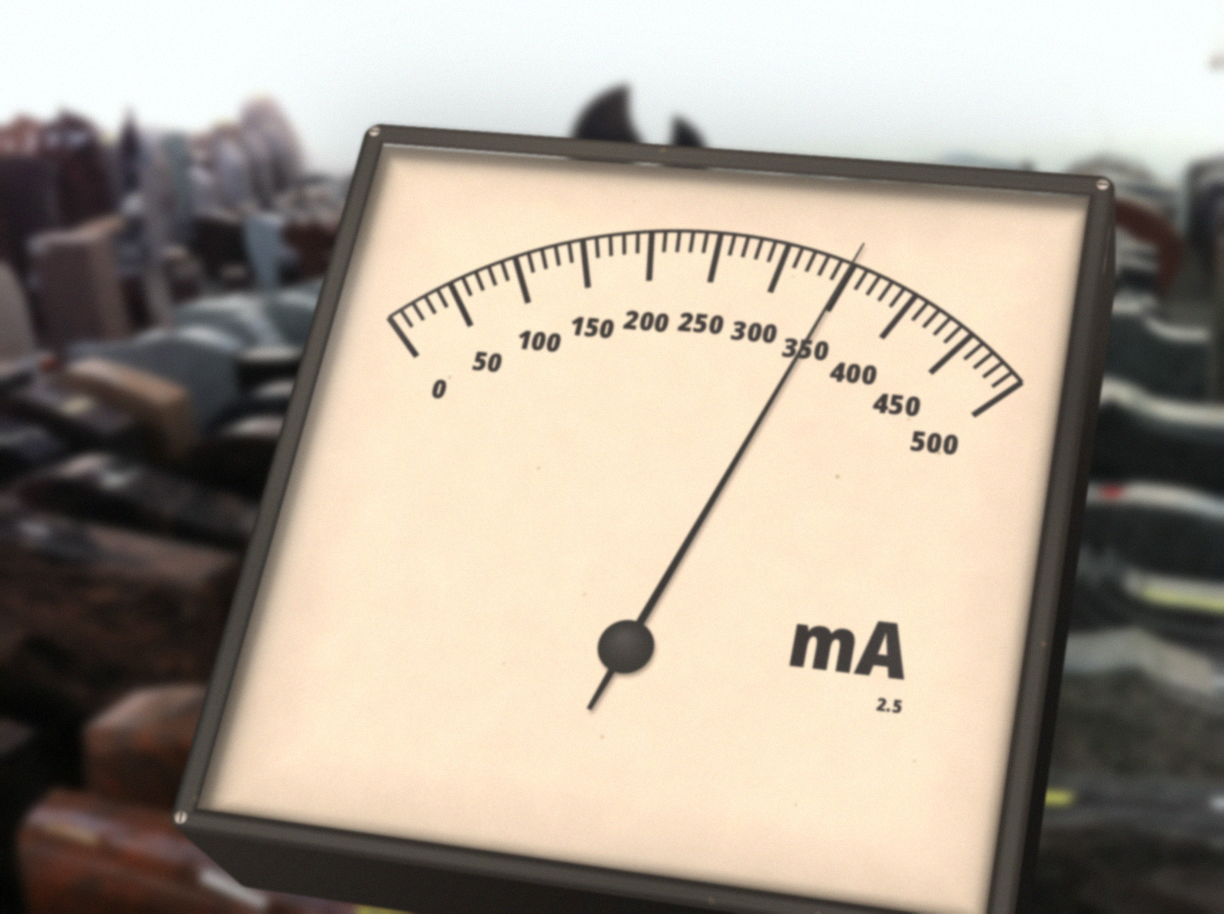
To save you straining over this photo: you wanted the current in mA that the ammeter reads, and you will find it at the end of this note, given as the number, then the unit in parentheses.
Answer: 350 (mA)
